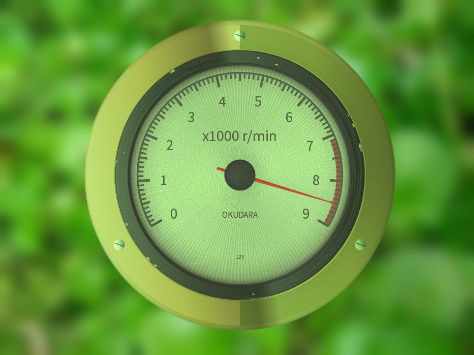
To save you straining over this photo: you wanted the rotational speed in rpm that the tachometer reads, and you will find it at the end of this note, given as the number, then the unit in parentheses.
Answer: 8500 (rpm)
